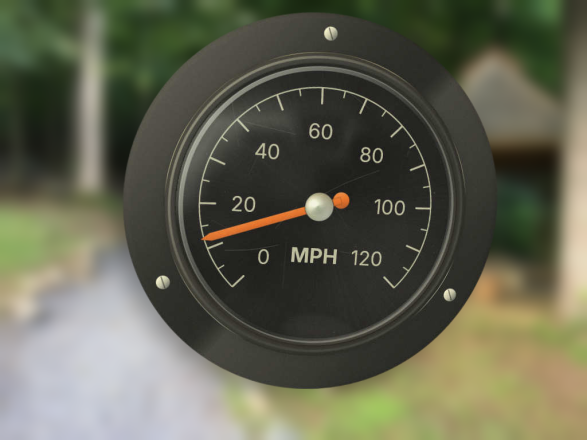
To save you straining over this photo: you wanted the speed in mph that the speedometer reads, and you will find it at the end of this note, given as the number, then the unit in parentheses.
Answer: 12.5 (mph)
